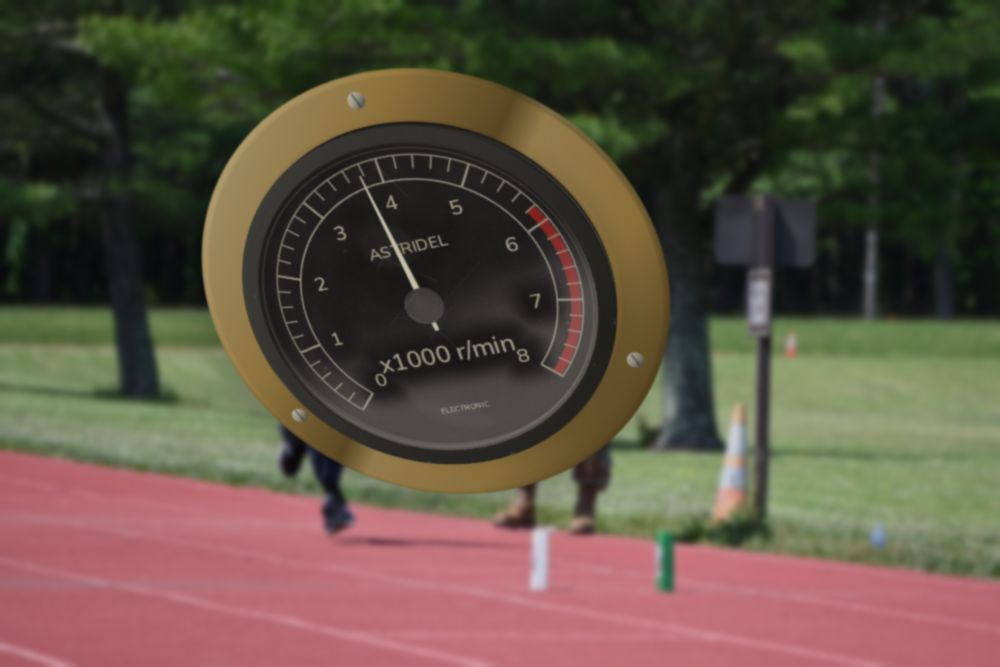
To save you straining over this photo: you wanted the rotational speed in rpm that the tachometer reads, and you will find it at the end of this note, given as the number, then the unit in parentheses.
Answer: 3800 (rpm)
